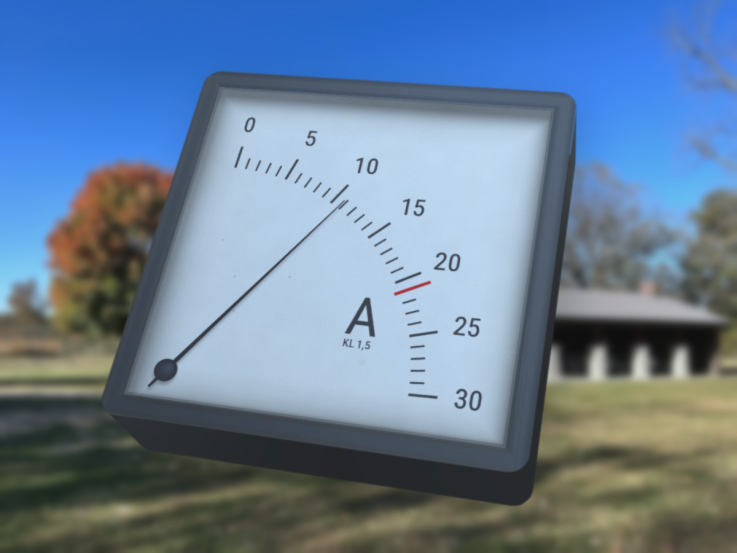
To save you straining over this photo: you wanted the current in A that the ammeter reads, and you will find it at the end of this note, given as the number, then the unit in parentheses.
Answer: 11 (A)
